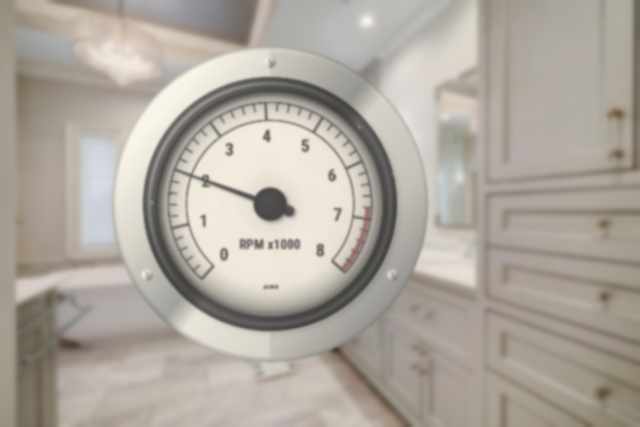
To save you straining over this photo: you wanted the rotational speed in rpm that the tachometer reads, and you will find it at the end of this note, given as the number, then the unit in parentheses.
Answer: 2000 (rpm)
